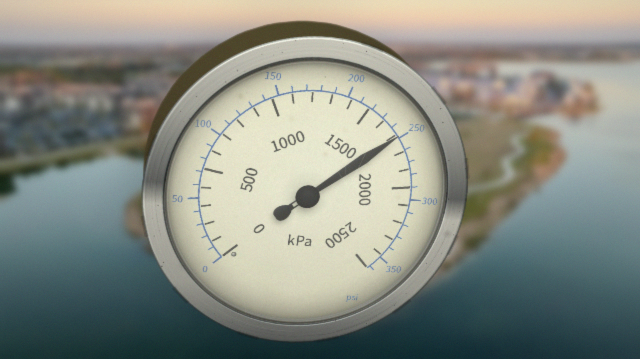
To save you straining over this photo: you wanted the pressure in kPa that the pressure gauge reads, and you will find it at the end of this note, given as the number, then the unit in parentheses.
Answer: 1700 (kPa)
